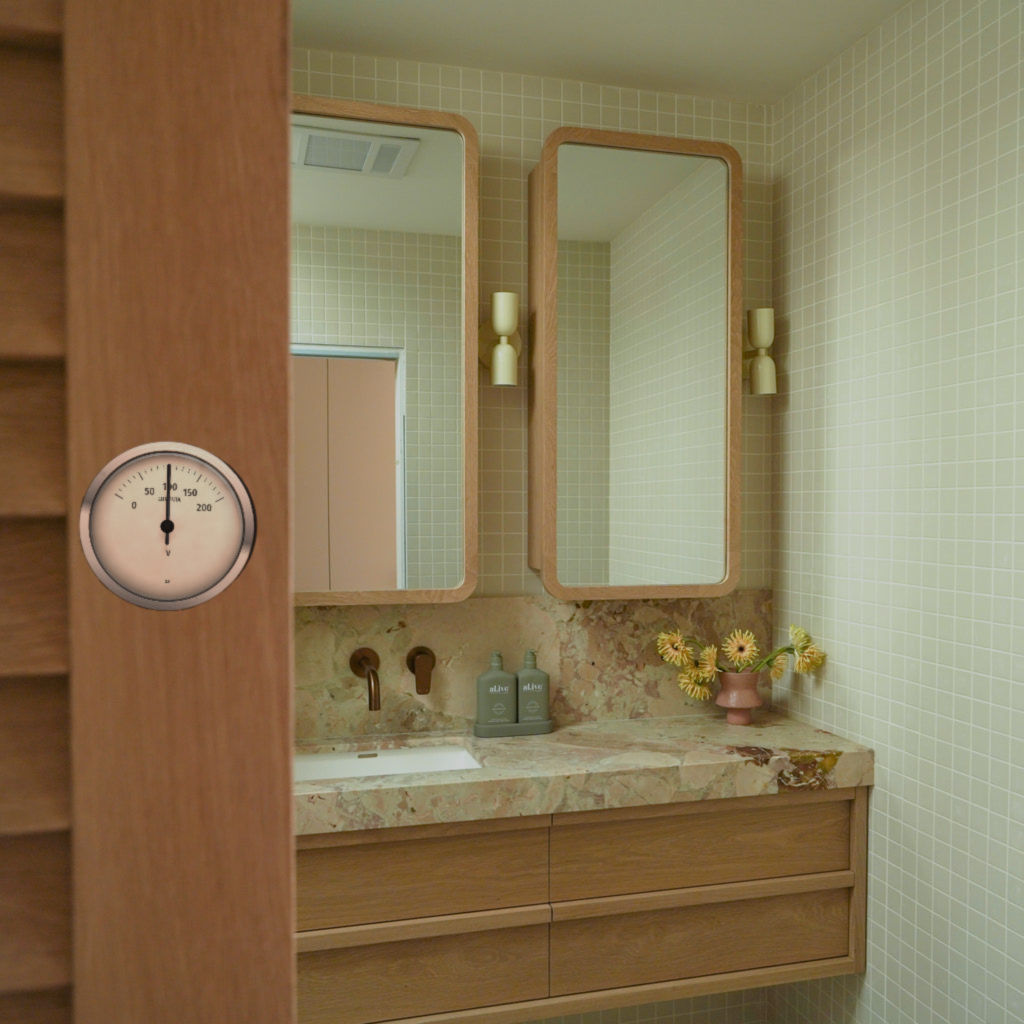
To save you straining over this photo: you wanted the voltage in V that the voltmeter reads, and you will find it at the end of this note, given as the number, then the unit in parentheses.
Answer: 100 (V)
